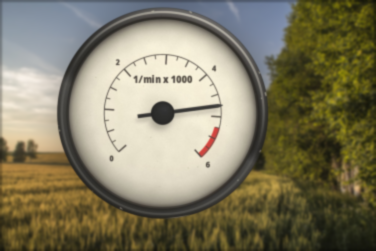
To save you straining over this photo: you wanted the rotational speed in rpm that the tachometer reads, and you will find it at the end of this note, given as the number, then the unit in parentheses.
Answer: 4750 (rpm)
